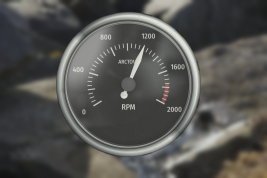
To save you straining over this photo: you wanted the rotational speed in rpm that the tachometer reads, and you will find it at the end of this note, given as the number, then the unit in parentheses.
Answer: 1200 (rpm)
